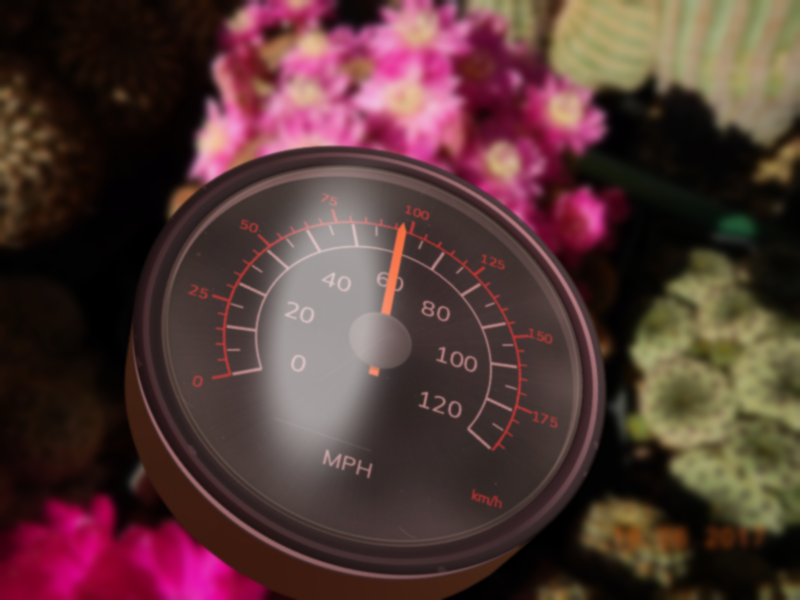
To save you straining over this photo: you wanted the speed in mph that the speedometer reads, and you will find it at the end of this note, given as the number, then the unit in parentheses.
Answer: 60 (mph)
